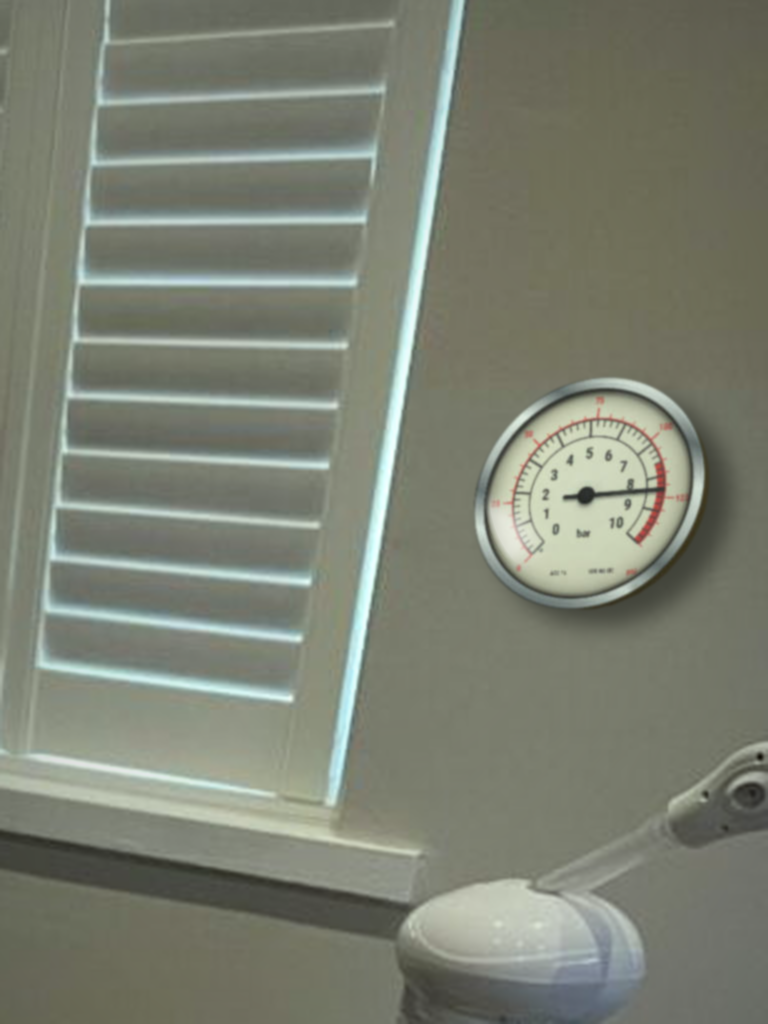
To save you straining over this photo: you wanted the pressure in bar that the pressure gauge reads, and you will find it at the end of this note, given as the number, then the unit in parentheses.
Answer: 8.4 (bar)
